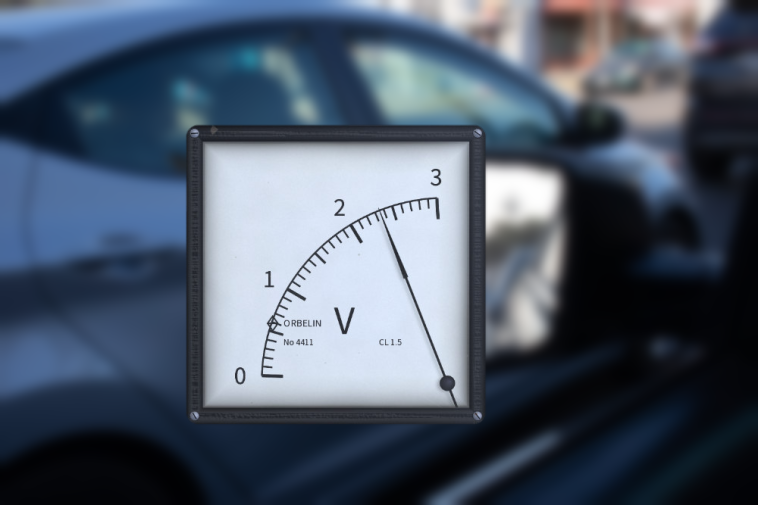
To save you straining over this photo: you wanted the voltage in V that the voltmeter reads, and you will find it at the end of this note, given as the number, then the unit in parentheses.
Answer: 2.35 (V)
